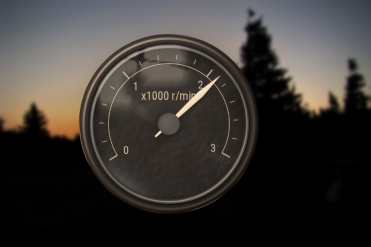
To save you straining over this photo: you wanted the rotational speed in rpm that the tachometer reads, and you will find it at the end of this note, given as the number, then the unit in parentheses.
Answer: 2100 (rpm)
